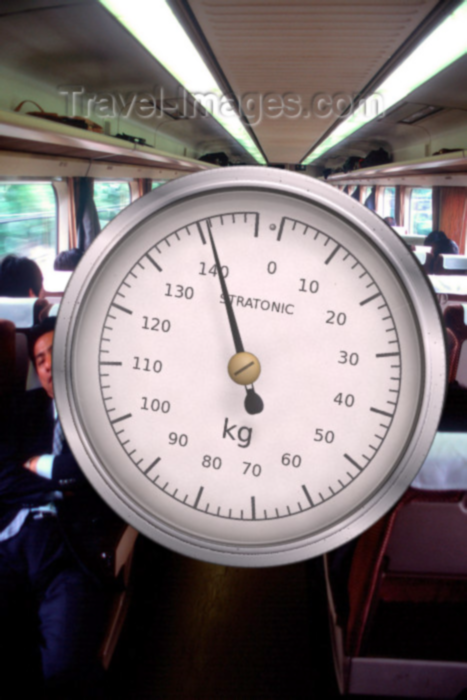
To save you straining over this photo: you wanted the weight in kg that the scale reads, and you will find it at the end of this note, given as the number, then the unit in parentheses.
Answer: 142 (kg)
